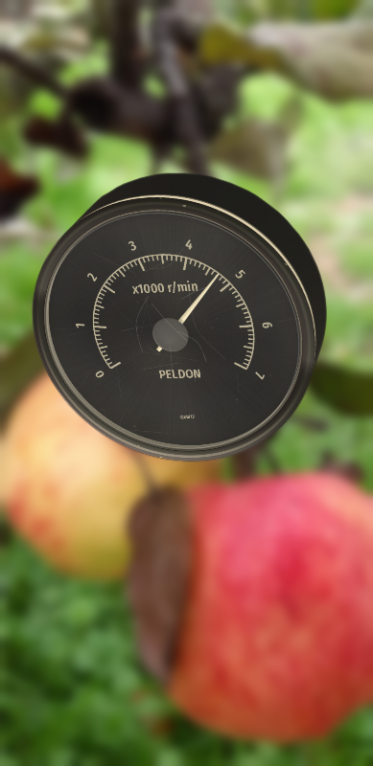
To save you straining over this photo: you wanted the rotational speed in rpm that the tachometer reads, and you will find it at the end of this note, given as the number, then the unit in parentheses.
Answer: 4700 (rpm)
